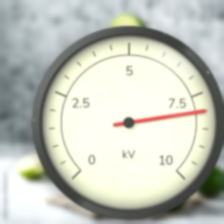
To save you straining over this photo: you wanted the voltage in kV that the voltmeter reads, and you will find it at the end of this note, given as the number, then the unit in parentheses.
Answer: 8 (kV)
